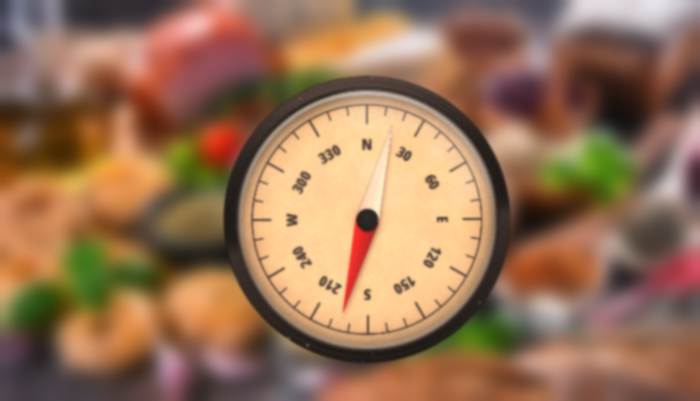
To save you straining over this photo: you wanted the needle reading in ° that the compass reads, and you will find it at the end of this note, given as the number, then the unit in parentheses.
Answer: 195 (°)
